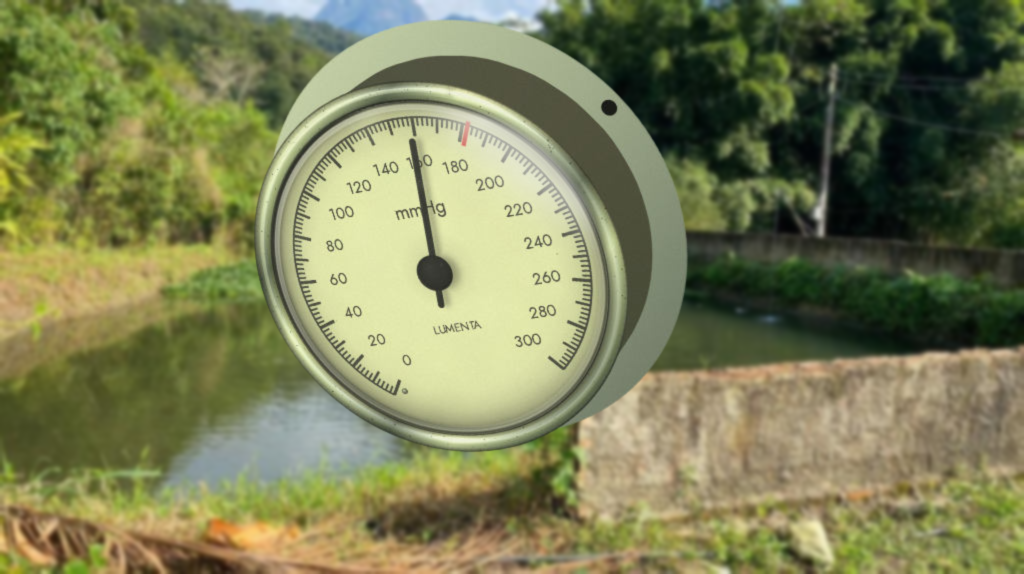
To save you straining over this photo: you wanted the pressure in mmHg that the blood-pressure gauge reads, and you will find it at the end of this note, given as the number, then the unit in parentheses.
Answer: 160 (mmHg)
